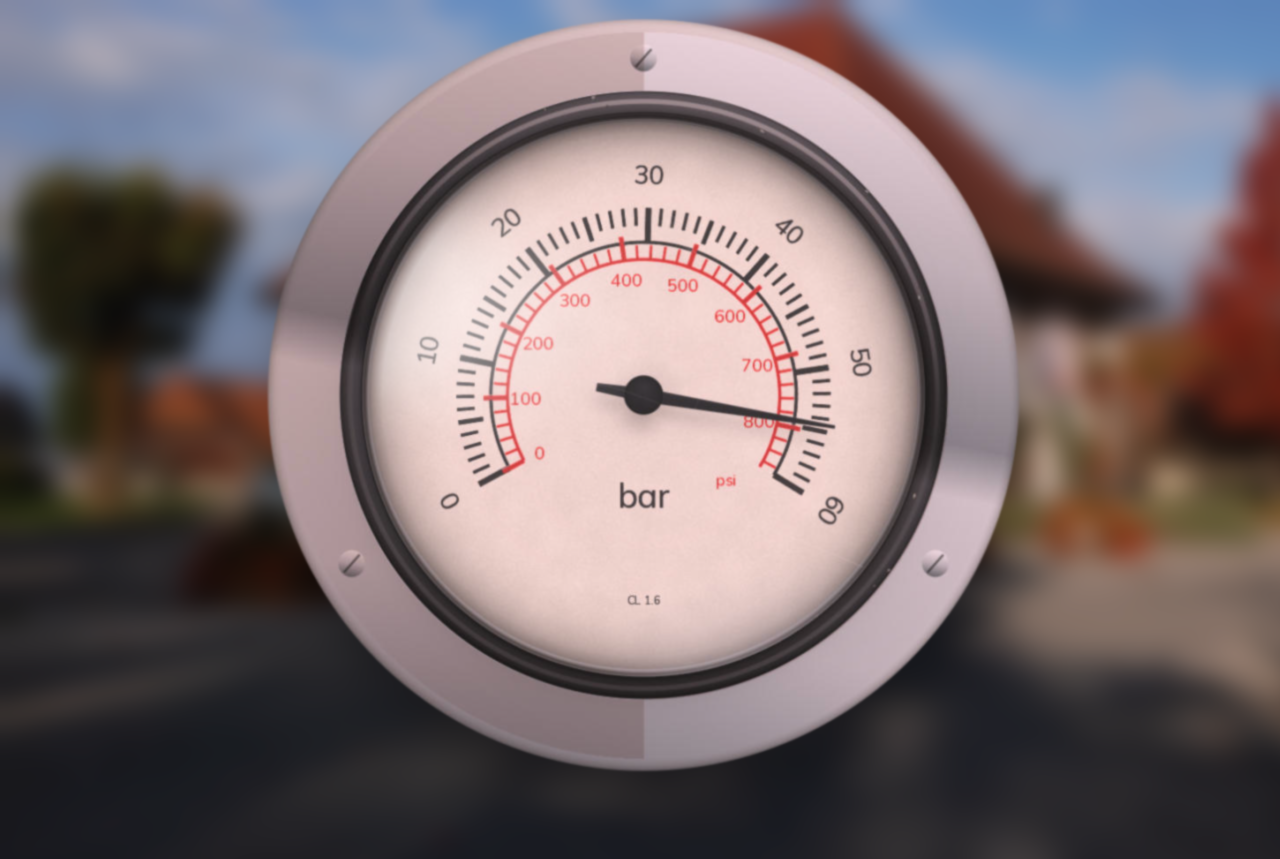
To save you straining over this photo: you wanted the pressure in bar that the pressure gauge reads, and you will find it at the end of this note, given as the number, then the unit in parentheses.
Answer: 54.5 (bar)
